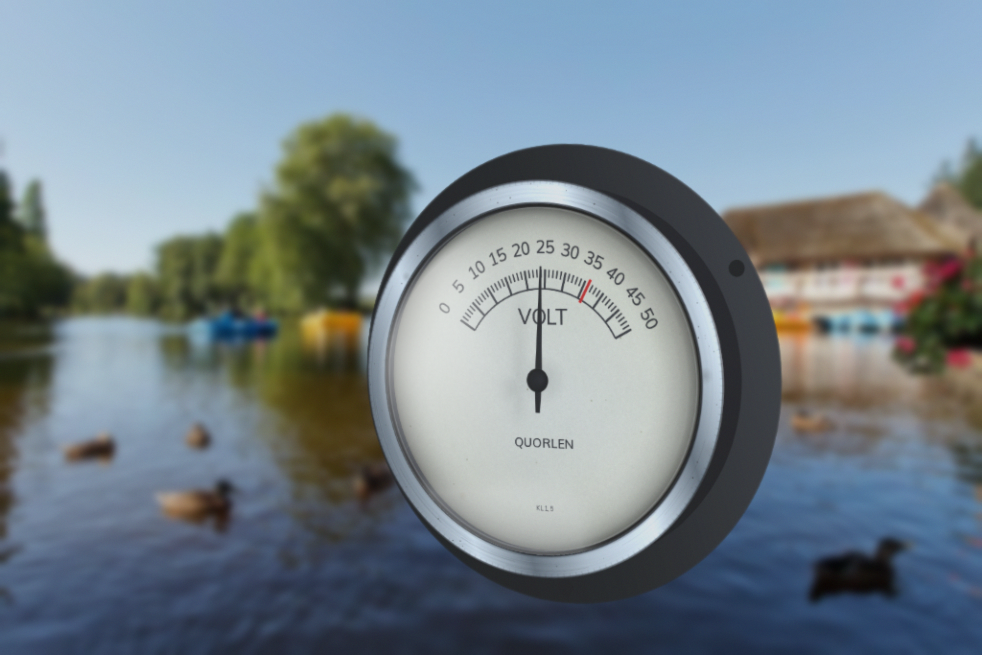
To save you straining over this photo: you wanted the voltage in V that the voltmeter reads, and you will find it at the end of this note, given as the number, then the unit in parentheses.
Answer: 25 (V)
